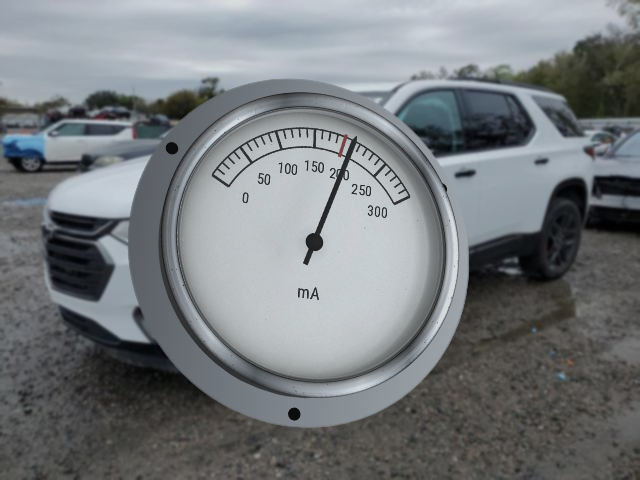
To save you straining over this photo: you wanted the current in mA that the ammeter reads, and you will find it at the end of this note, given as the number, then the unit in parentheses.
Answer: 200 (mA)
